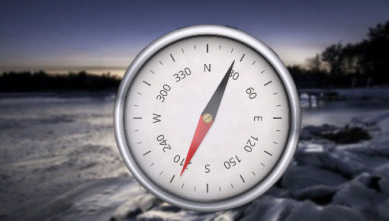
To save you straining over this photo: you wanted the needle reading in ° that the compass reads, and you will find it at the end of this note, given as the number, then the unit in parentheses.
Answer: 205 (°)
